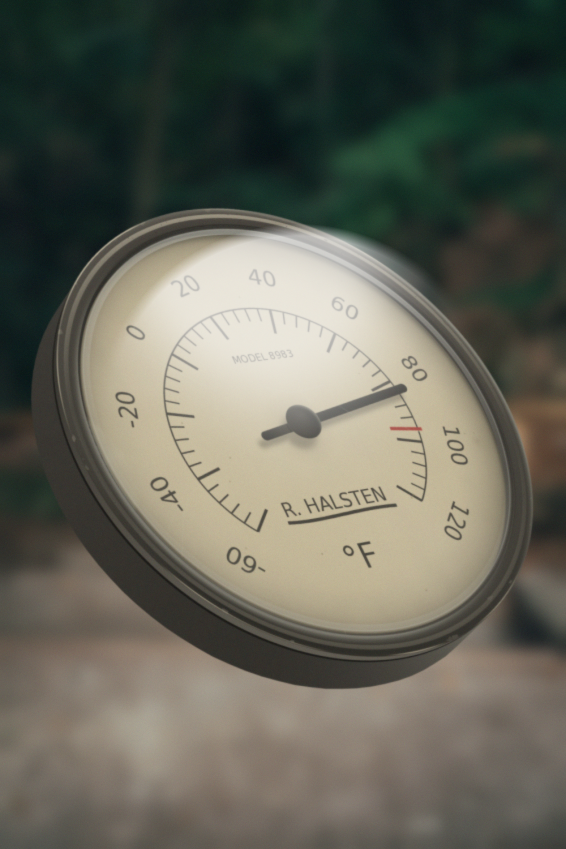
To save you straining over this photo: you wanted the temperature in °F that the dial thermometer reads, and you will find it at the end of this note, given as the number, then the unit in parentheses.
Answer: 84 (°F)
